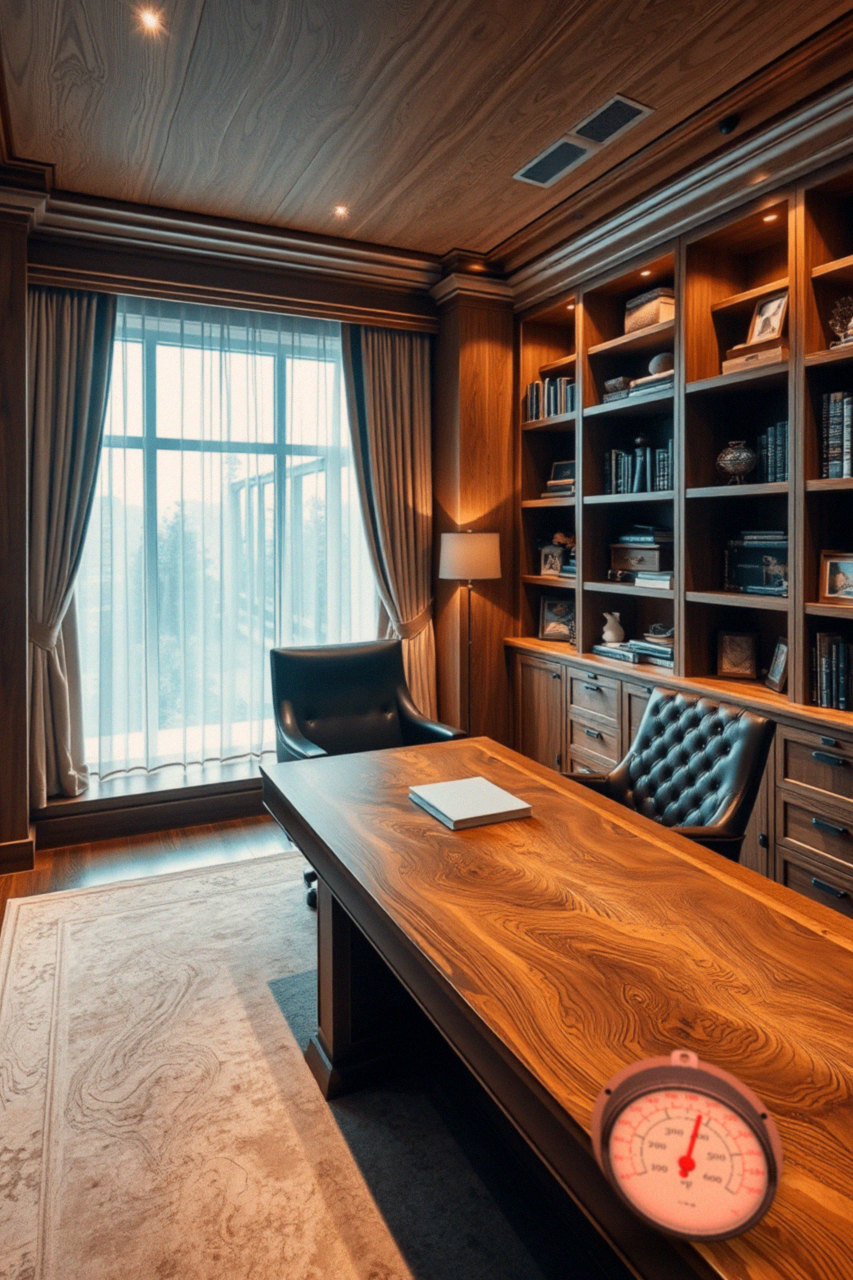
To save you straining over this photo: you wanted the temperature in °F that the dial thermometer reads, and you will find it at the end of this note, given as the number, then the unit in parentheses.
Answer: 375 (°F)
